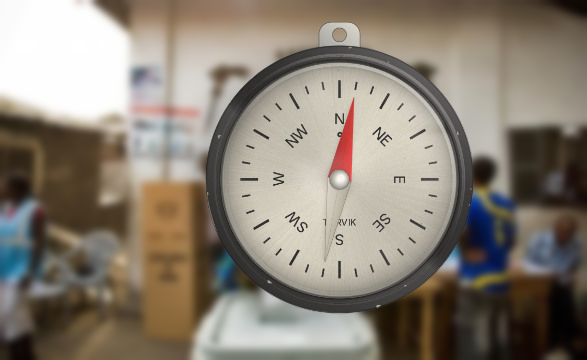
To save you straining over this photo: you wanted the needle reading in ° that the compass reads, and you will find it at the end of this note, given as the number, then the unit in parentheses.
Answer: 10 (°)
